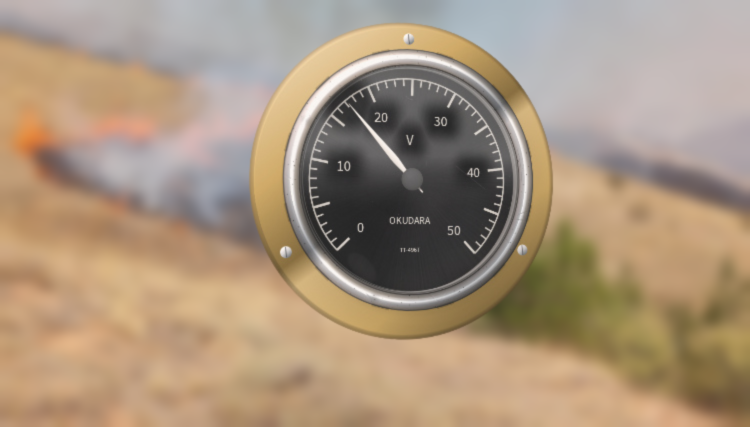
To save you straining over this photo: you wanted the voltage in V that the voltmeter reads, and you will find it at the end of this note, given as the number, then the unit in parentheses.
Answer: 17 (V)
